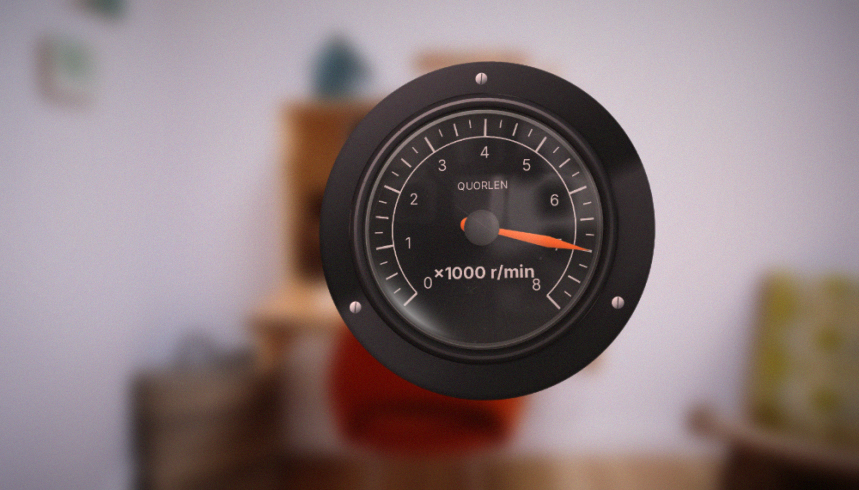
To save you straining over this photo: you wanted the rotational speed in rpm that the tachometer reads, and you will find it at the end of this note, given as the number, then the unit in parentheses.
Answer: 7000 (rpm)
